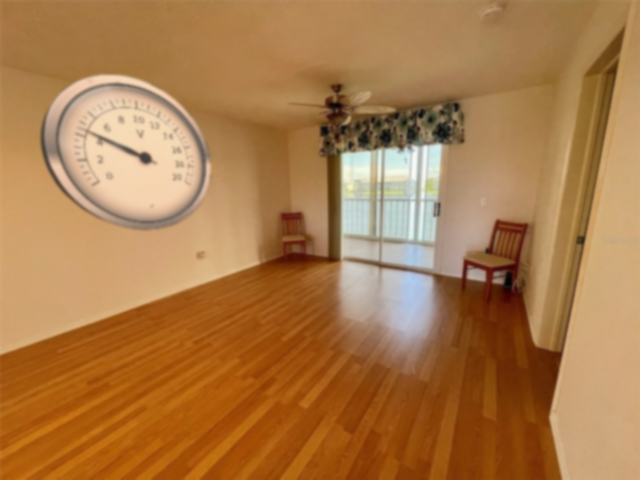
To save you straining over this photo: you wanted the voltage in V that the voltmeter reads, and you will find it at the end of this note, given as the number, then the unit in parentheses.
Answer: 4.5 (V)
